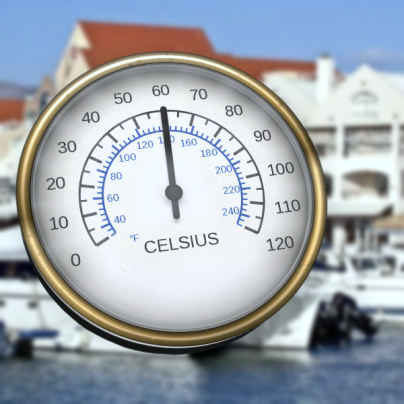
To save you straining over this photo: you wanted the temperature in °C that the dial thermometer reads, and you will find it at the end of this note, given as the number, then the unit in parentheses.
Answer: 60 (°C)
